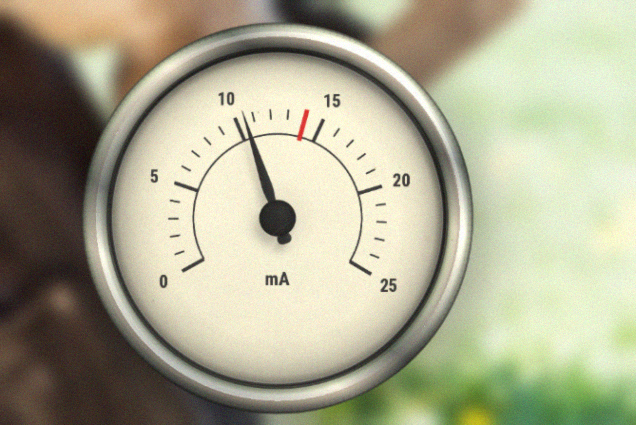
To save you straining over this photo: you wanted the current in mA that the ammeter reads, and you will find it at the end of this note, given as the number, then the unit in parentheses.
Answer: 10.5 (mA)
